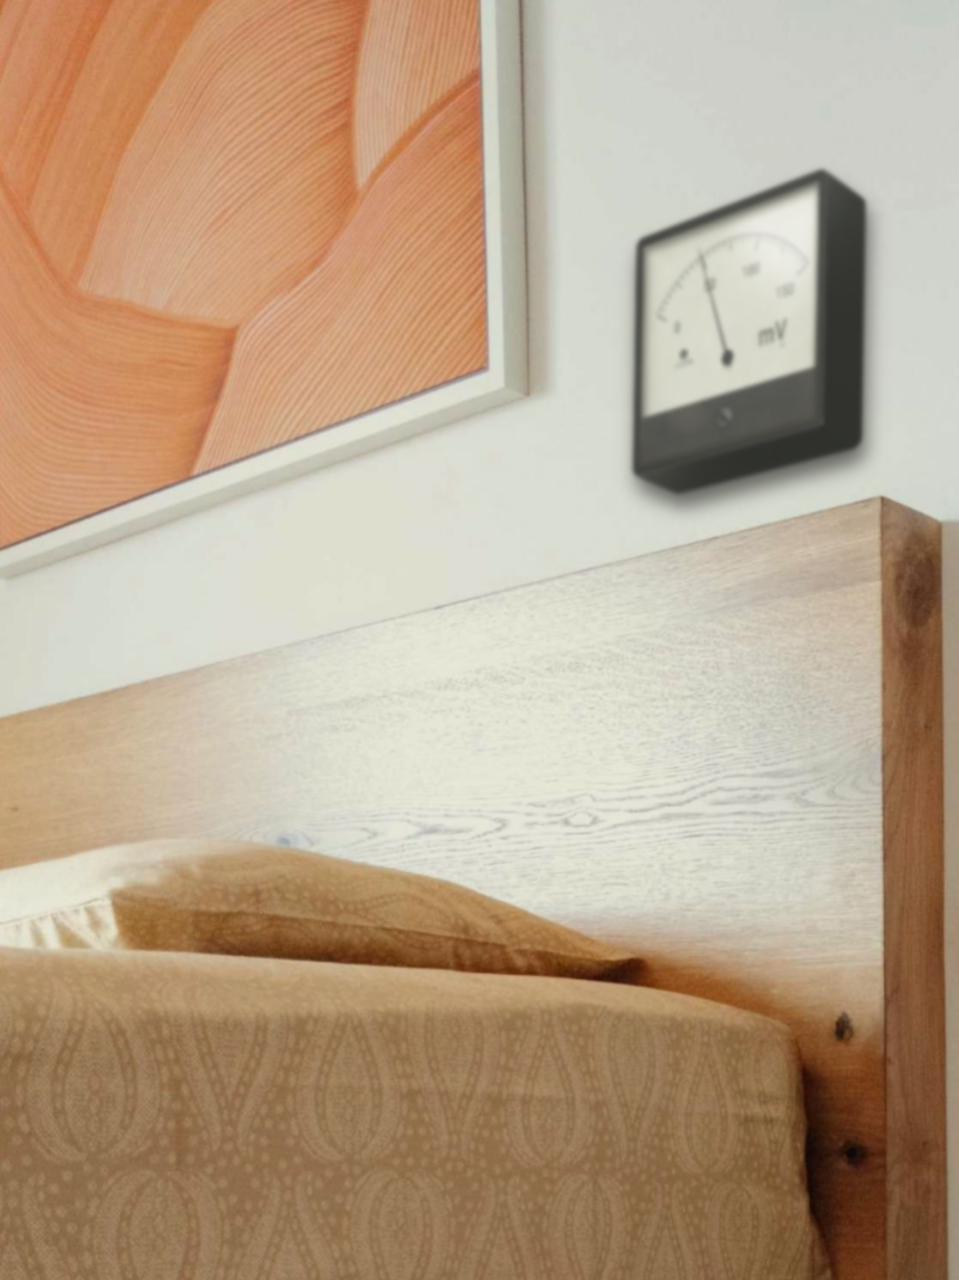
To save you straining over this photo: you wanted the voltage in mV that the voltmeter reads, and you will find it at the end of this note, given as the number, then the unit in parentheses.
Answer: 50 (mV)
